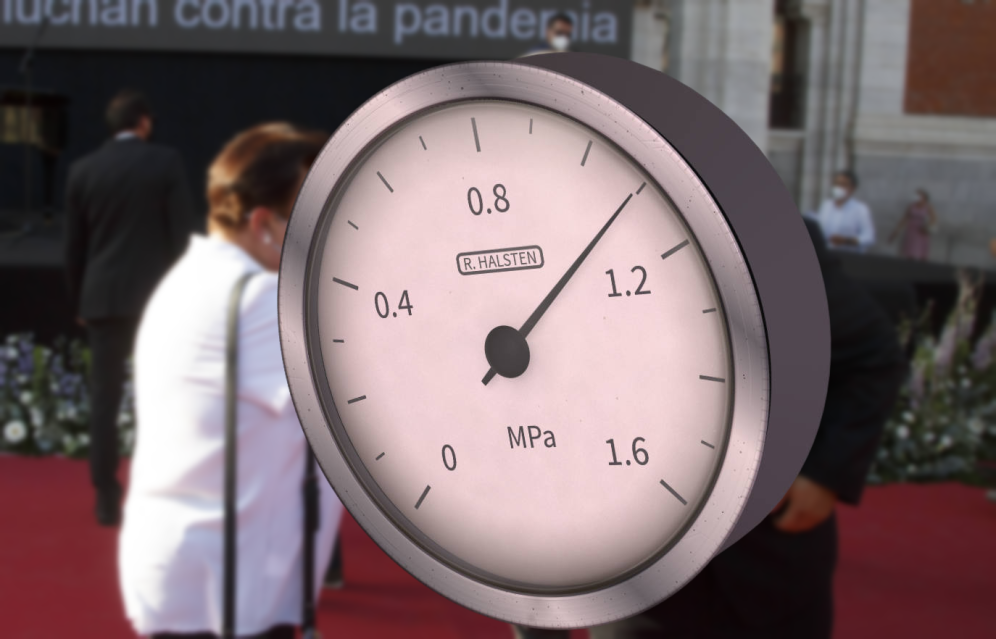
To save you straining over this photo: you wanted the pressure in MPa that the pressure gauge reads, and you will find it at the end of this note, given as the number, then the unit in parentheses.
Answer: 1.1 (MPa)
